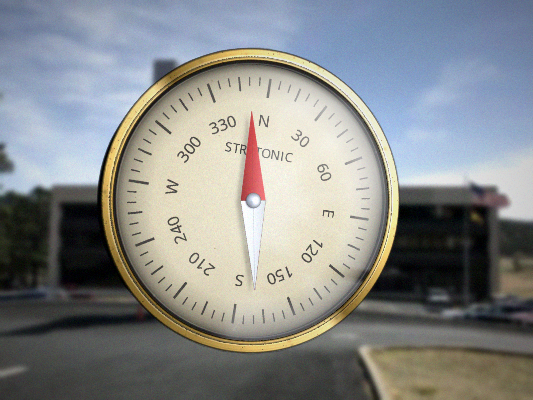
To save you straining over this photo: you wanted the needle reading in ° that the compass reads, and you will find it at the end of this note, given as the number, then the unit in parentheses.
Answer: 350 (°)
